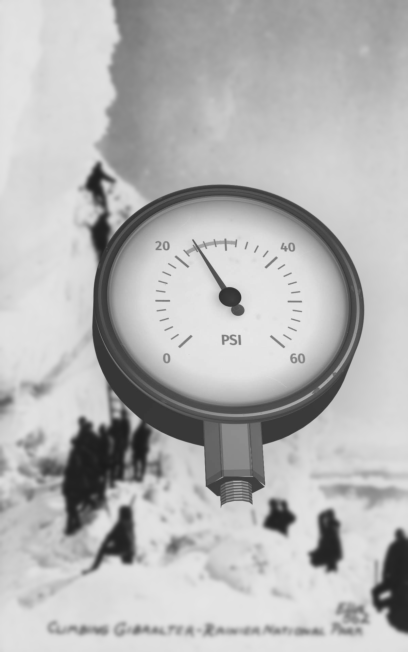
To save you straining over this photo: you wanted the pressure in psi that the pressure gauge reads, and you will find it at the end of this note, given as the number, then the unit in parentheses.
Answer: 24 (psi)
